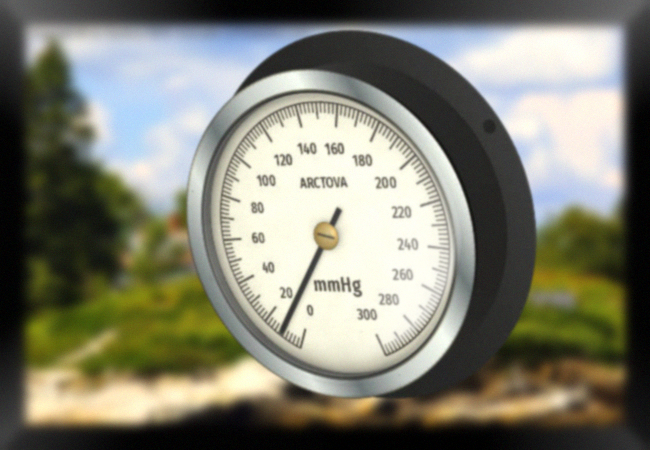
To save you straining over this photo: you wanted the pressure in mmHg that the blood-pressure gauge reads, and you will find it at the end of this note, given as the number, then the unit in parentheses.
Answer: 10 (mmHg)
